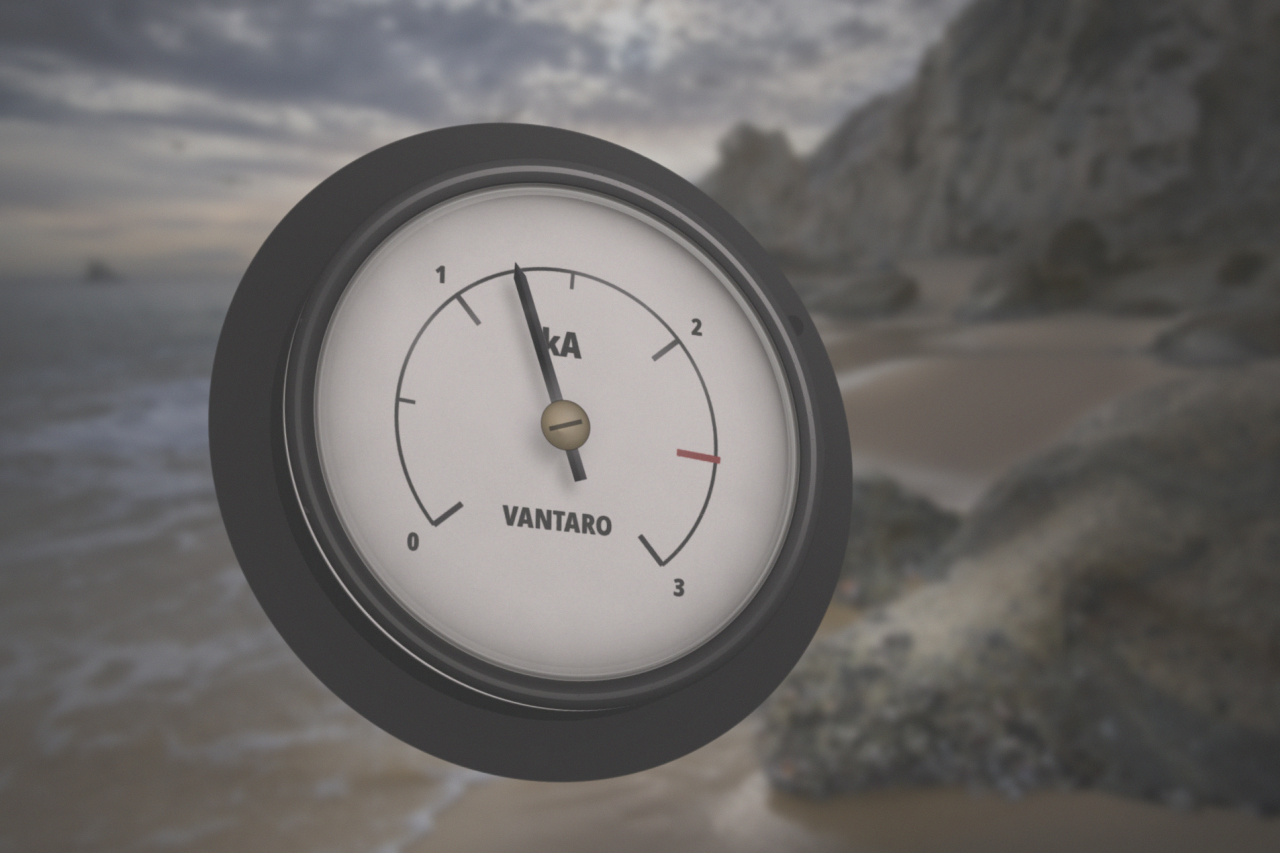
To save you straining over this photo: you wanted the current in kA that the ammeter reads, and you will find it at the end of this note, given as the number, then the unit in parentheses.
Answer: 1.25 (kA)
